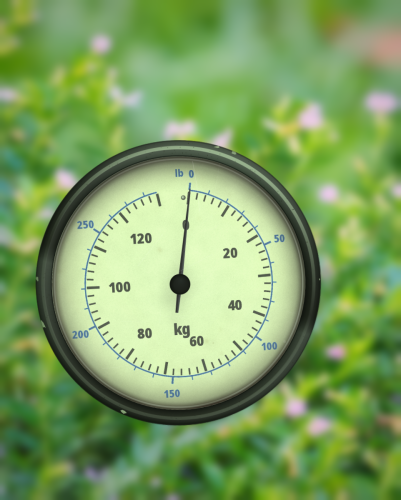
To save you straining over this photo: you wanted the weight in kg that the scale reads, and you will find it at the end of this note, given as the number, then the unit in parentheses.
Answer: 0 (kg)
